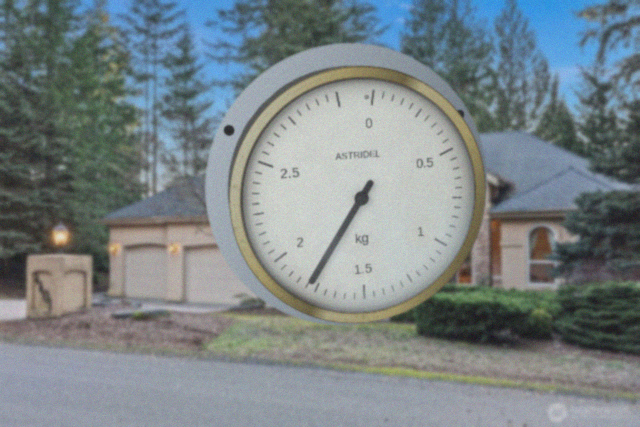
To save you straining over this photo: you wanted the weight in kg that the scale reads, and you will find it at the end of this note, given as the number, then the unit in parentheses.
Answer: 1.8 (kg)
